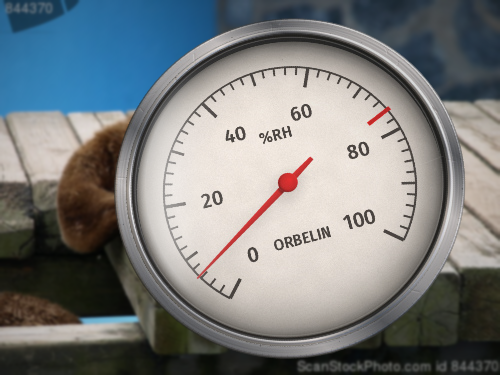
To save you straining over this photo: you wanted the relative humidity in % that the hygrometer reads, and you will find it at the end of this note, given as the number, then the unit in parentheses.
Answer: 6 (%)
